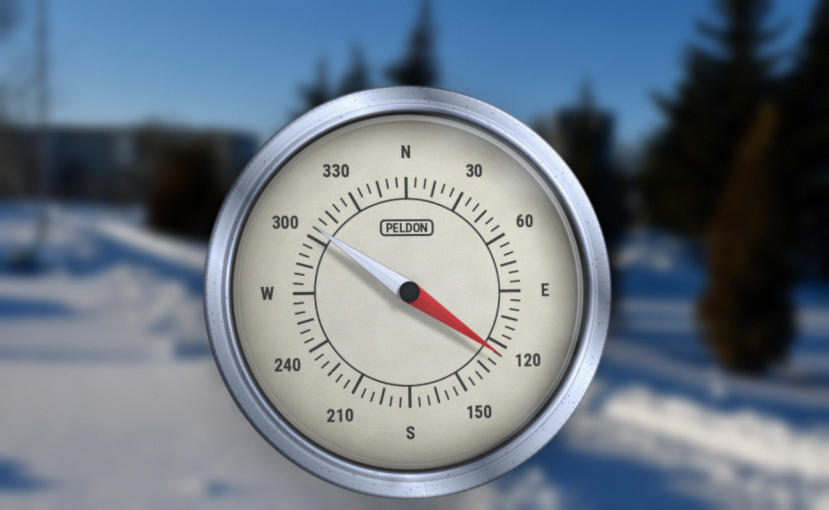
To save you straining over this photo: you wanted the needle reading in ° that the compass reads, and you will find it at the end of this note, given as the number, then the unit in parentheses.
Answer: 125 (°)
